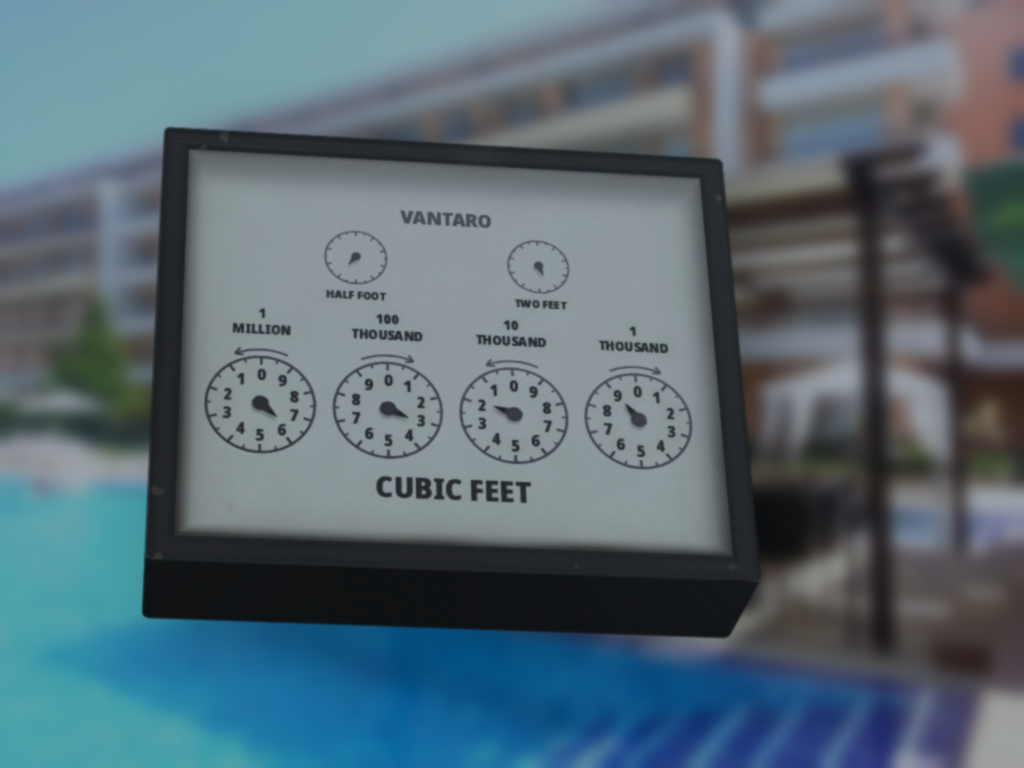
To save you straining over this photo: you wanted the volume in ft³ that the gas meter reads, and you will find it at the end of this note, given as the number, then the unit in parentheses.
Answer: 631900 (ft³)
